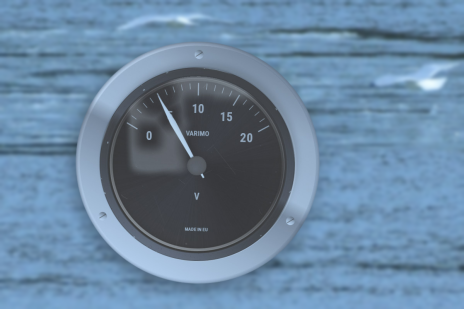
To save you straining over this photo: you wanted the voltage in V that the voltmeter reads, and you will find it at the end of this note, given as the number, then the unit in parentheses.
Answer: 5 (V)
